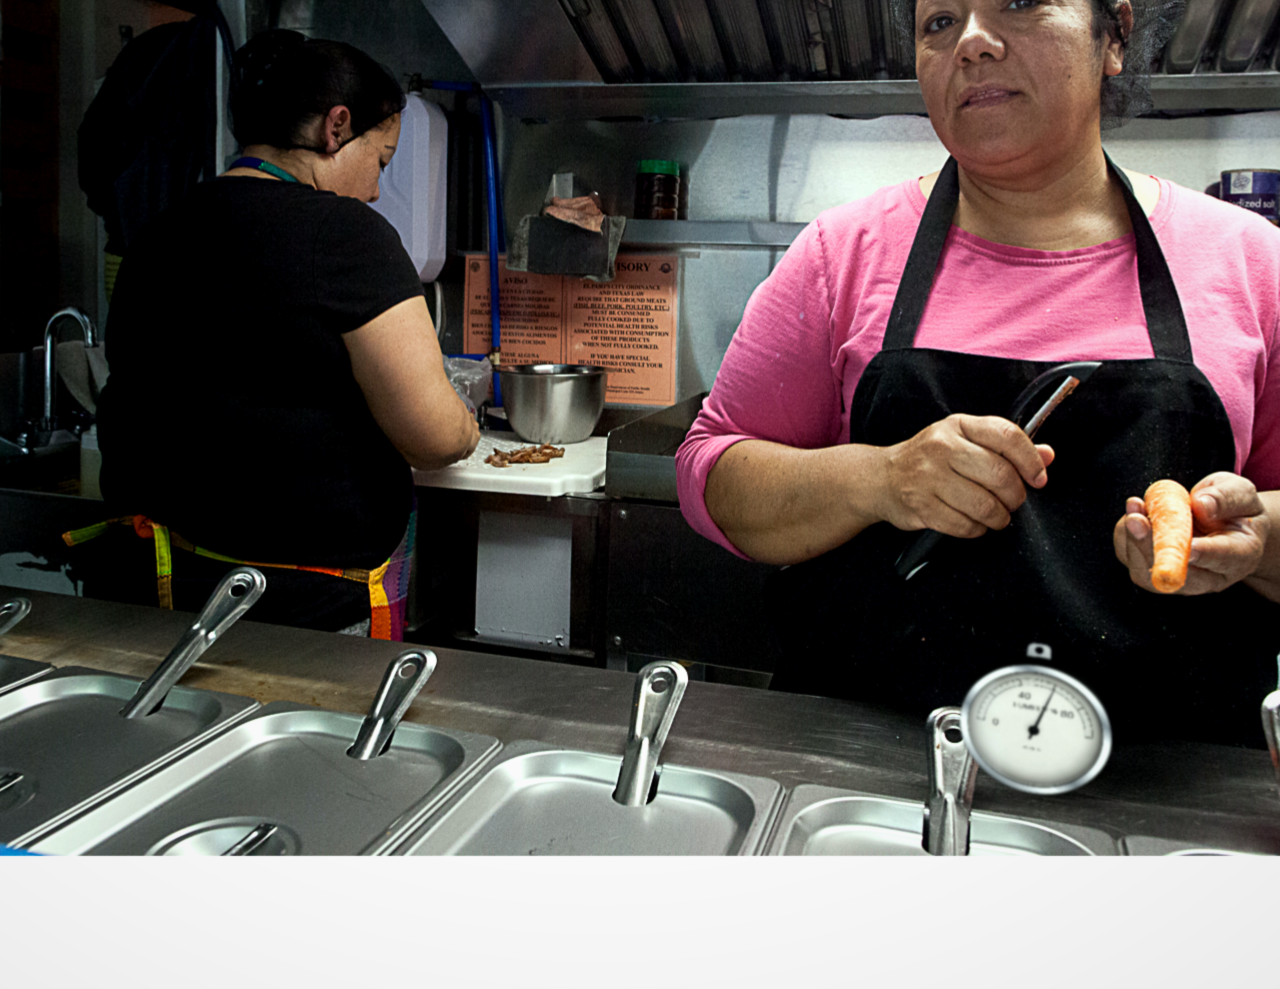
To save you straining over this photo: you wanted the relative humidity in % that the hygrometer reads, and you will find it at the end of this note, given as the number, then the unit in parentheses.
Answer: 60 (%)
